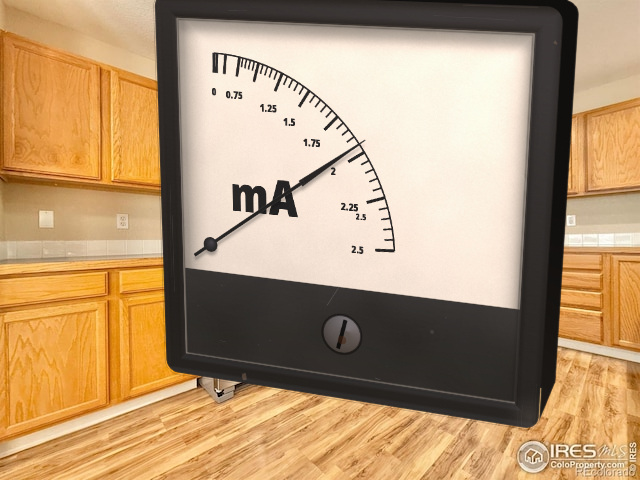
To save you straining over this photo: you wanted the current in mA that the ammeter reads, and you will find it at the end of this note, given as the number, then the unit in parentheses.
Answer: 1.95 (mA)
